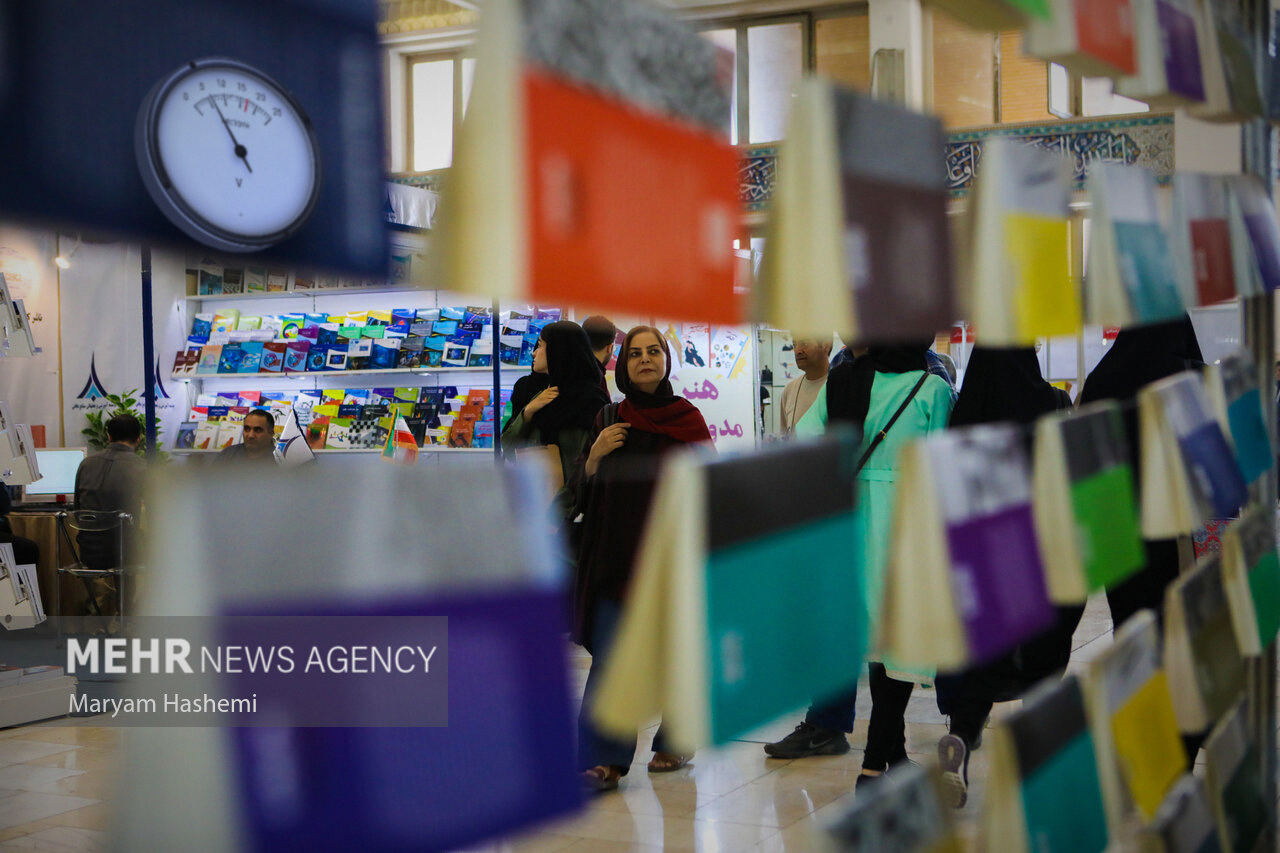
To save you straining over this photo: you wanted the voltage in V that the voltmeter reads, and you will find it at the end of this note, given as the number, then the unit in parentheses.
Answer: 5 (V)
